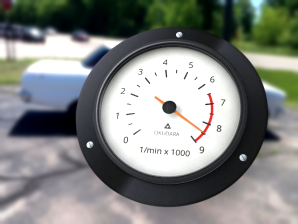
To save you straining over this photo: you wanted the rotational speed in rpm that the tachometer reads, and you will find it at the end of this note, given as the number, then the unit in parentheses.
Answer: 8500 (rpm)
